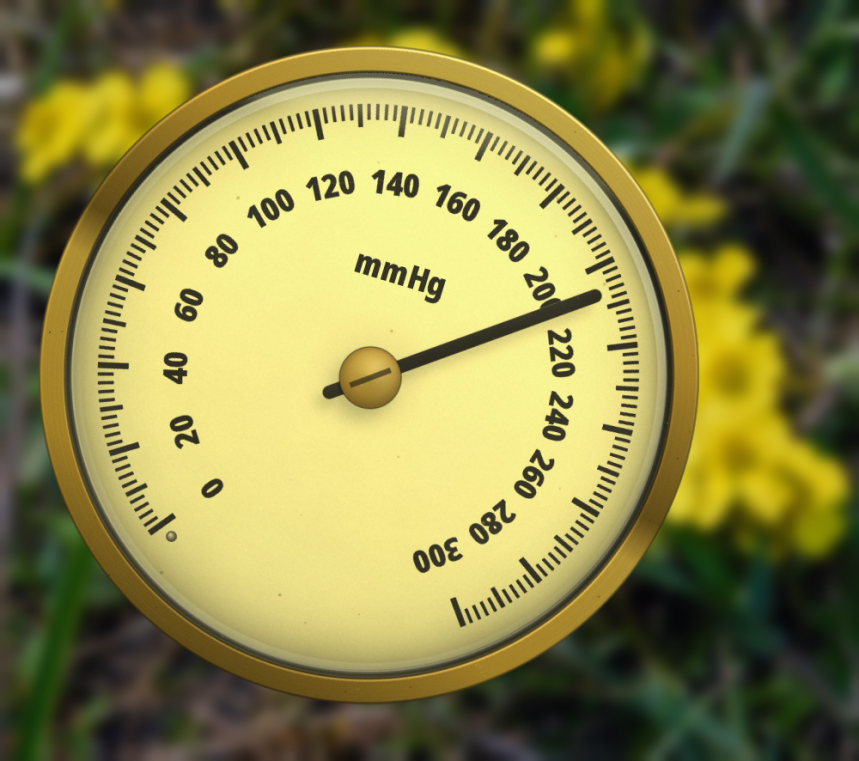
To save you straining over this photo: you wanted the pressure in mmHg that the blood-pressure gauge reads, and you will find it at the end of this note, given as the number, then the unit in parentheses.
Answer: 206 (mmHg)
